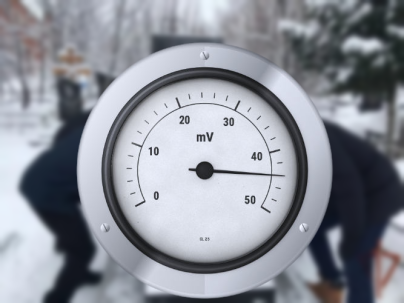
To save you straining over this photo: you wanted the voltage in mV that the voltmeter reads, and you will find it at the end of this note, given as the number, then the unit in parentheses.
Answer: 44 (mV)
